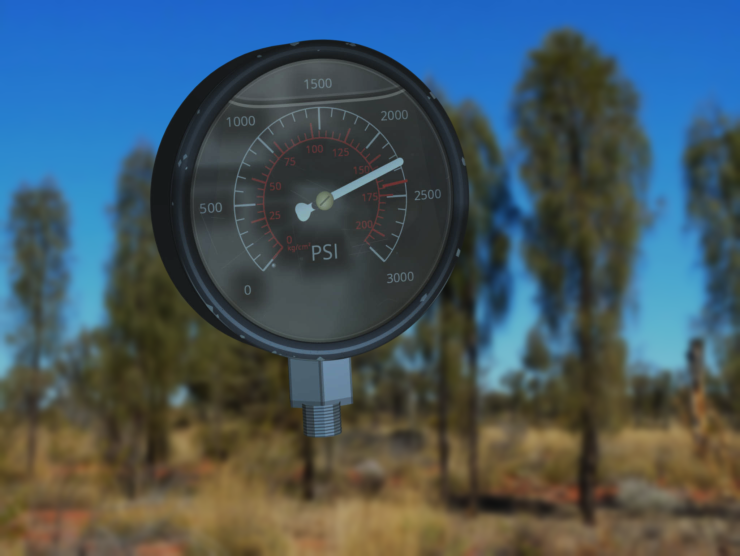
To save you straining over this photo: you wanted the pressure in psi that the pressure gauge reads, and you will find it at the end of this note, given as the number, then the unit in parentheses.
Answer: 2250 (psi)
